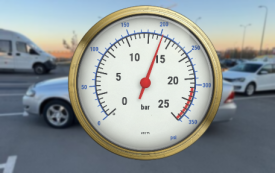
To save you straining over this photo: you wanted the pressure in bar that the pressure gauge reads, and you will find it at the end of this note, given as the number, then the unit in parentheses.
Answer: 14 (bar)
